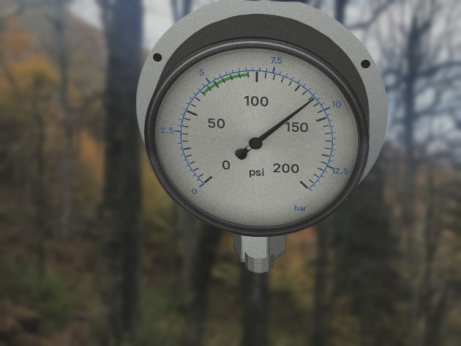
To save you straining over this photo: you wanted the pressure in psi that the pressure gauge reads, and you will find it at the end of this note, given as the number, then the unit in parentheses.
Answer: 135 (psi)
